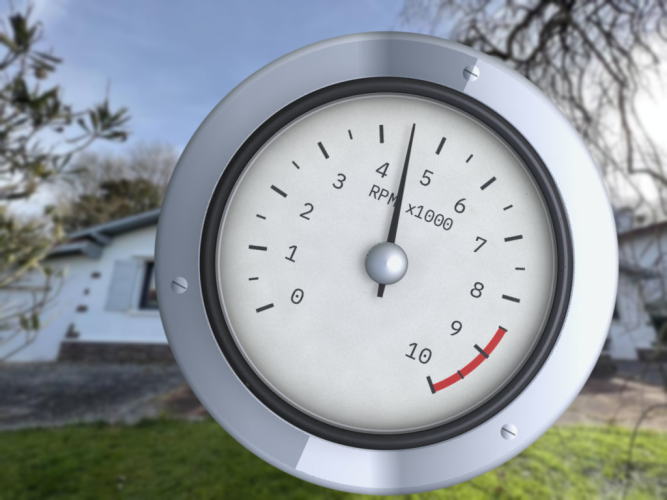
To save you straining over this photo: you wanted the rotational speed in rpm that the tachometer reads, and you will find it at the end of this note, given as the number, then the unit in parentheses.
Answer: 4500 (rpm)
